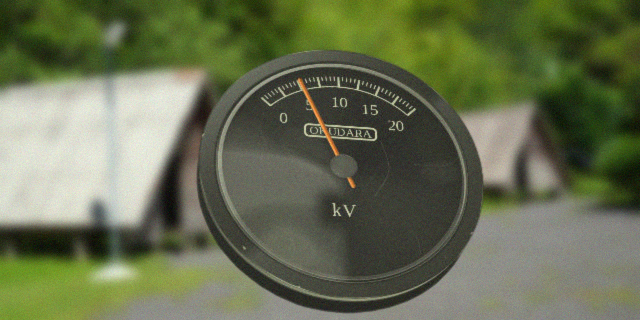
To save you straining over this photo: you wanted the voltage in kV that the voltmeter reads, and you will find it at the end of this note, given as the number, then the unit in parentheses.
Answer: 5 (kV)
